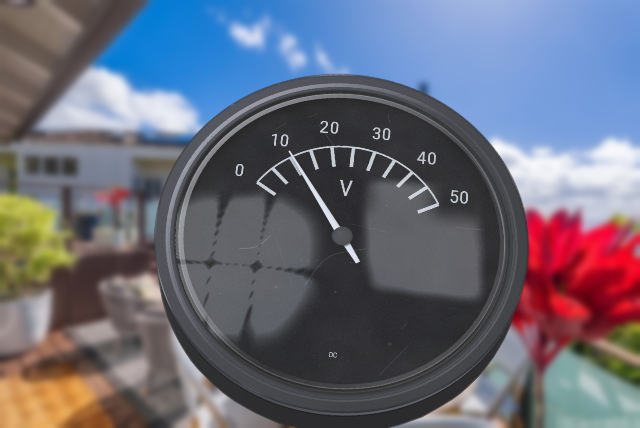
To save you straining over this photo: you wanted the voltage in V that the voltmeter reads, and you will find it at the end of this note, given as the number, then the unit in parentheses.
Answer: 10 (V)
